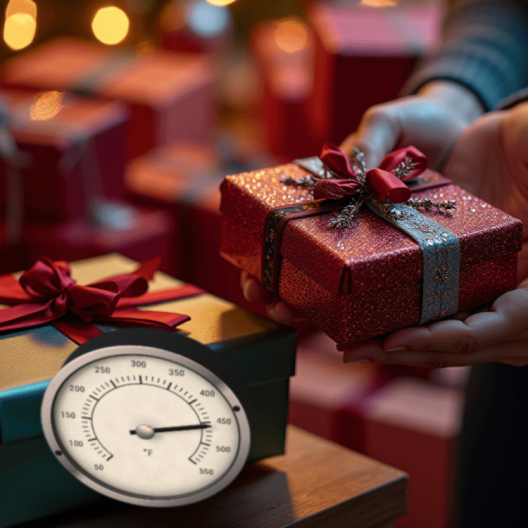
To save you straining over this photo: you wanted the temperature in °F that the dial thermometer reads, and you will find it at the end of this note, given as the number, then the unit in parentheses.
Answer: 450 (°F)
